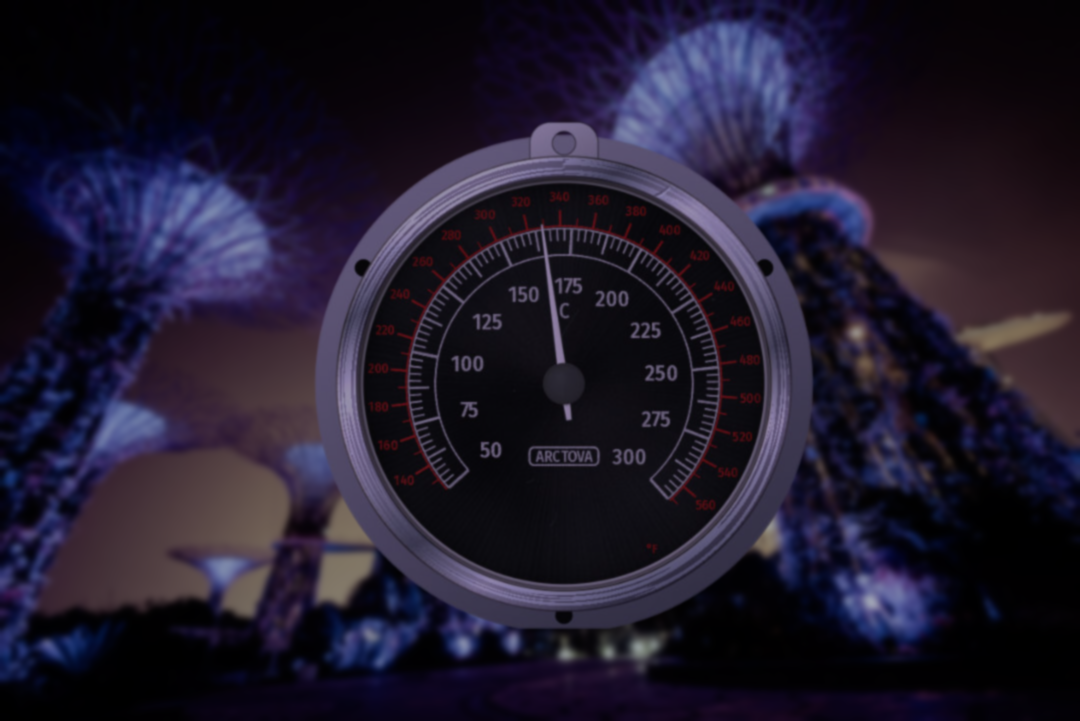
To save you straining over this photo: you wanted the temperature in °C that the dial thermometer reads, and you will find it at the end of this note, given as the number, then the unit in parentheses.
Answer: 165 (°C)
